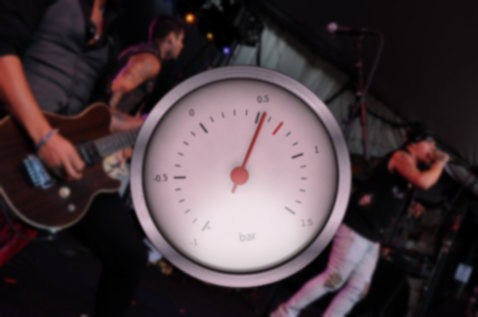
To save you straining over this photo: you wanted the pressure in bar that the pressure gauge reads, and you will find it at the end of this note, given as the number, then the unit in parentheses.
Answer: 0.55 (bar)
